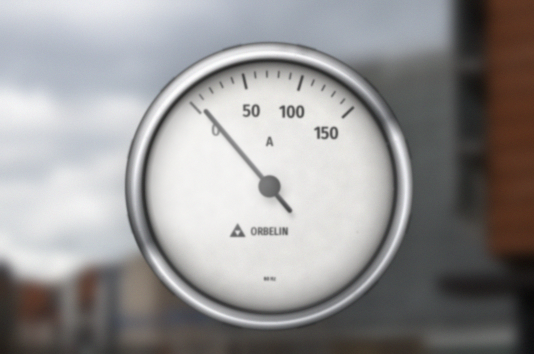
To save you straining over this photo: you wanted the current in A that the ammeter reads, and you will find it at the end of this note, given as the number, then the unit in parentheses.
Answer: 5 (A)
